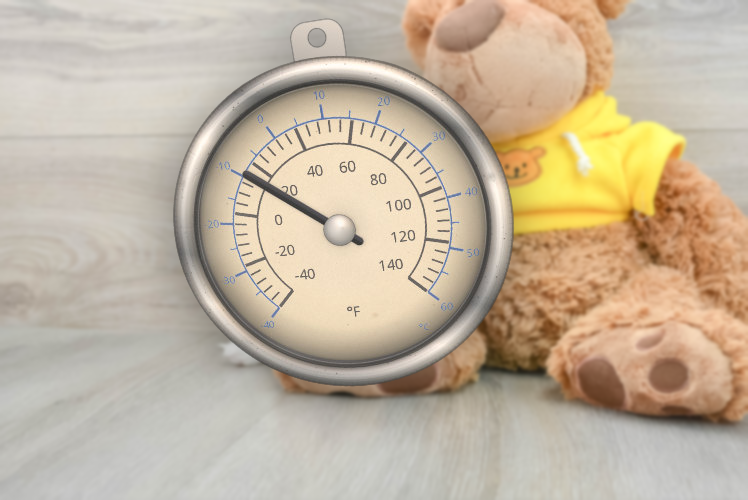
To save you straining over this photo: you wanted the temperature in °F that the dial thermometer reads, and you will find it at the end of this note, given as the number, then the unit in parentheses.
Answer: 16 (°F)
